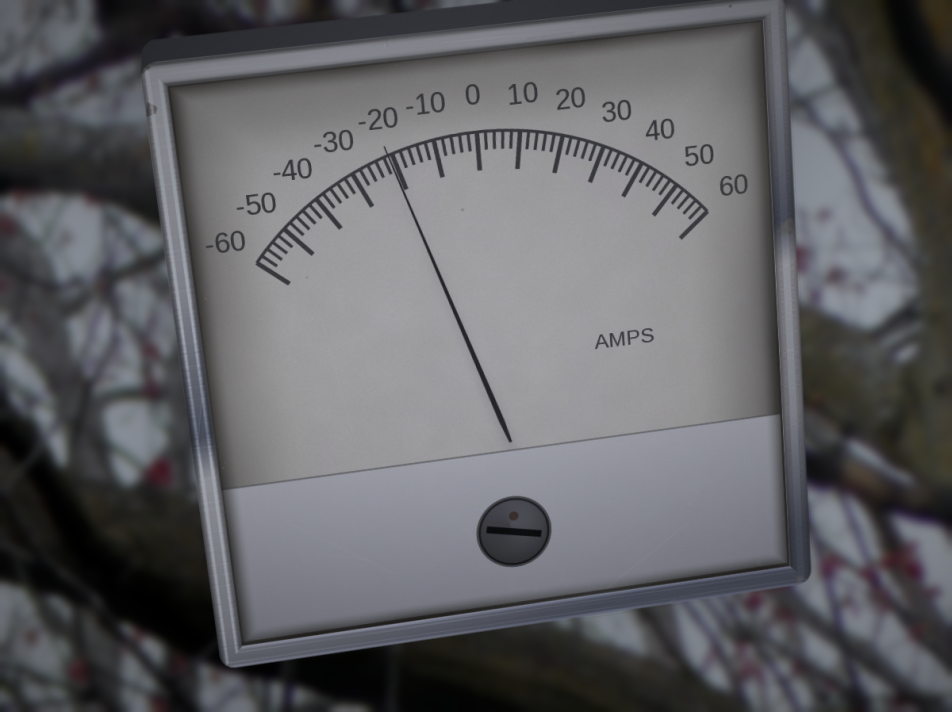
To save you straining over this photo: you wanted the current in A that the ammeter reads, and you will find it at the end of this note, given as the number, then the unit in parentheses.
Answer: -21 (A)
